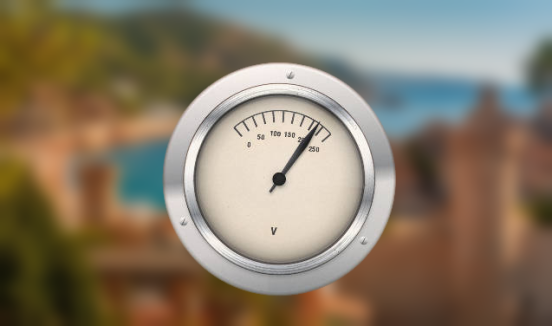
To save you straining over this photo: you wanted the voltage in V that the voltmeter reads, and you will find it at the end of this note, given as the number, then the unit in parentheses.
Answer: 212.5 (V)
